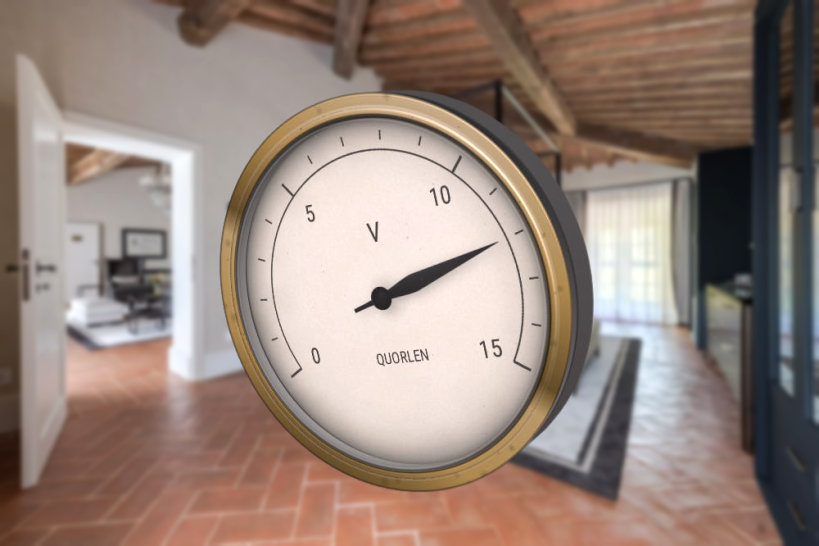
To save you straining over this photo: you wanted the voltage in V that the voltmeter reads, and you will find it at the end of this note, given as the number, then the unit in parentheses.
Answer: 12 (V)
